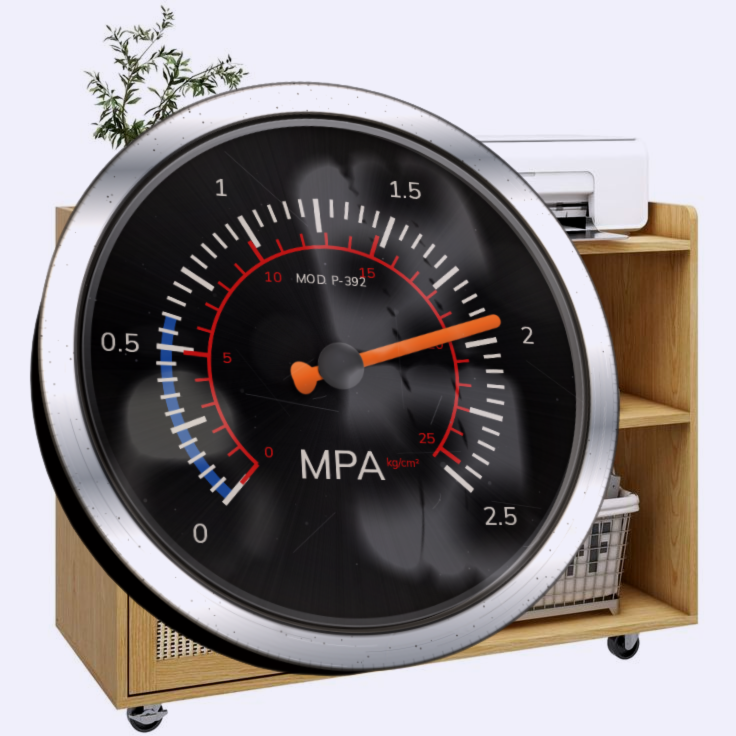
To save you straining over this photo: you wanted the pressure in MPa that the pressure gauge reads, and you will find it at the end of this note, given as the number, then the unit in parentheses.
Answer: 1.95 (MPa)
